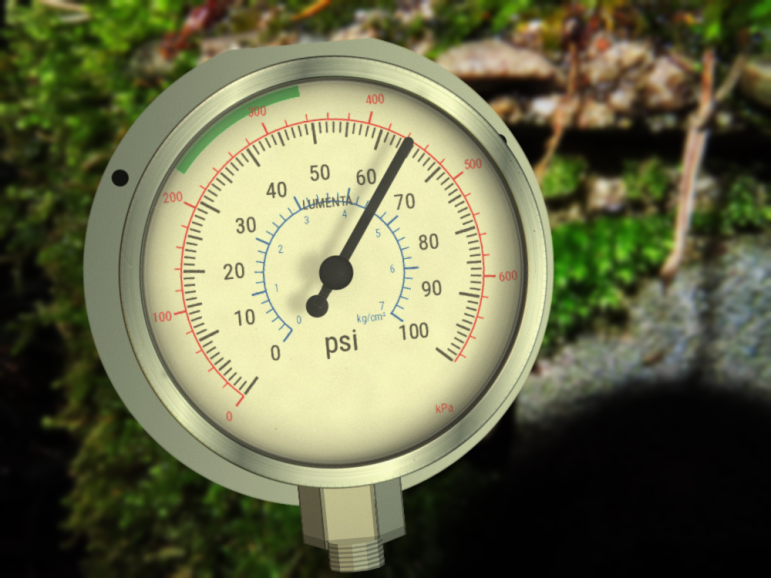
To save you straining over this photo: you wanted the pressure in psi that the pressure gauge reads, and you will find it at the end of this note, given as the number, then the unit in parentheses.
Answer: 64 (psi)
